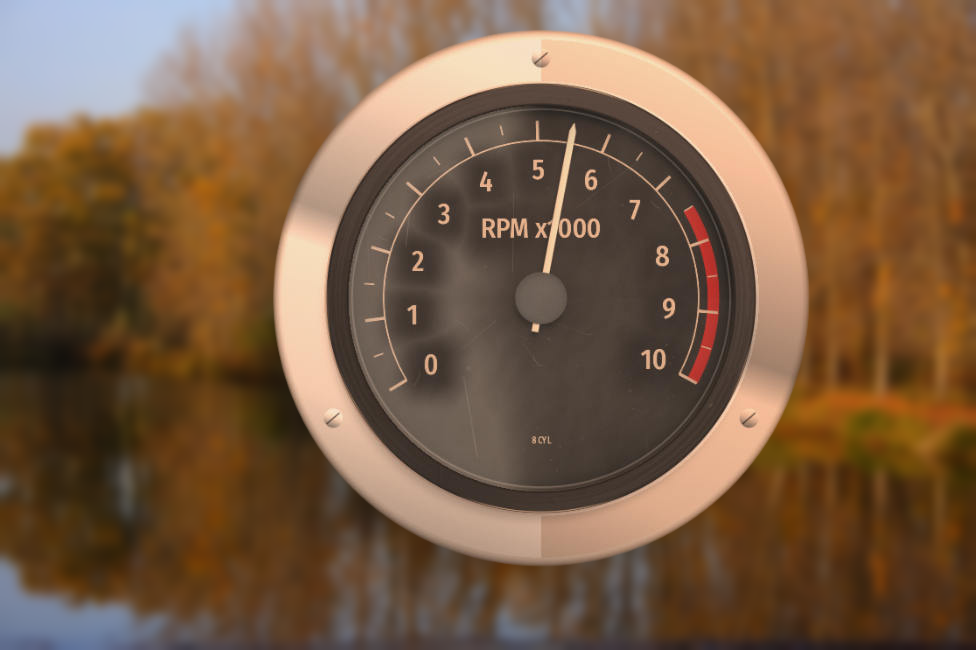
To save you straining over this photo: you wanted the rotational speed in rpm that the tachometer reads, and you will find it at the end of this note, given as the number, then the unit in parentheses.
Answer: 5500 (rpm)
